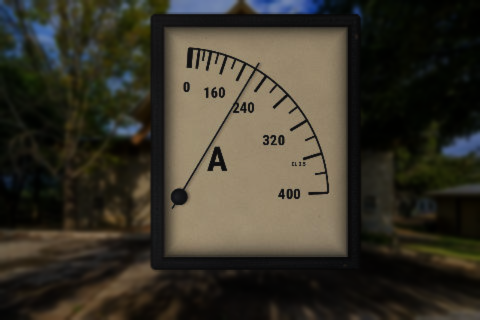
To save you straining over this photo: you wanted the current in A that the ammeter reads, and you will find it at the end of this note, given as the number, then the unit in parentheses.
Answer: 220 (A)
